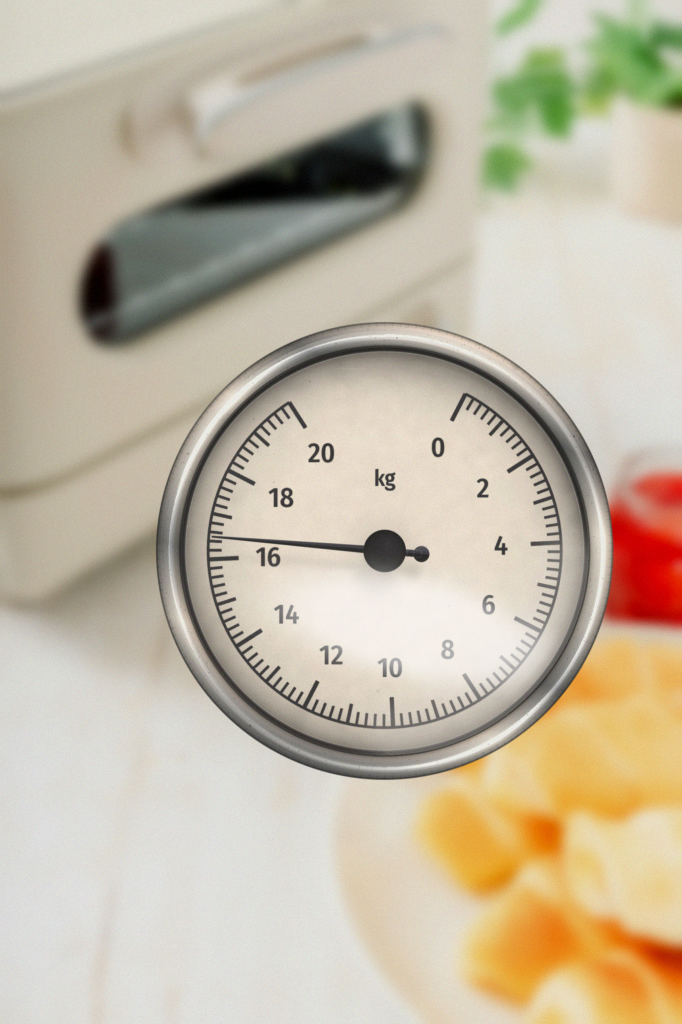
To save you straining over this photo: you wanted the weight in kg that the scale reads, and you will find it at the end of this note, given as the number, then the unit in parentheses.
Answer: 16.5 (kg)
